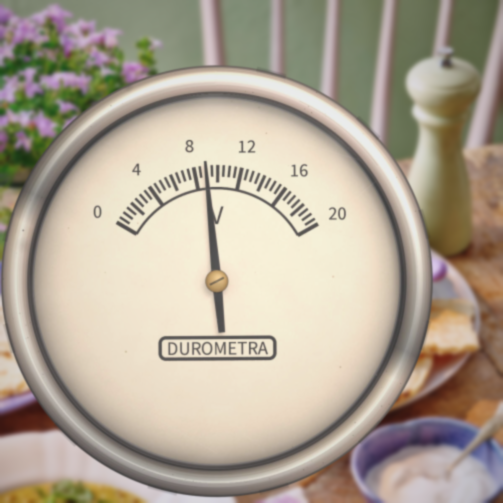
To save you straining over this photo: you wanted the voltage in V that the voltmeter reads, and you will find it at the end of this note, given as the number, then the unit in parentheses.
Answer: 9 (V)
